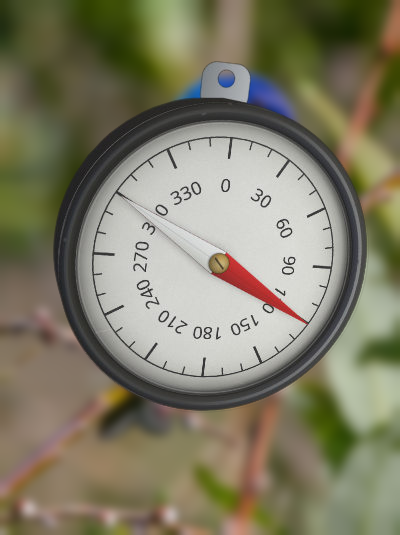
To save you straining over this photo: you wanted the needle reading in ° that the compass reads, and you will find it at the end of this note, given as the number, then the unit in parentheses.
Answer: 120 (°)
